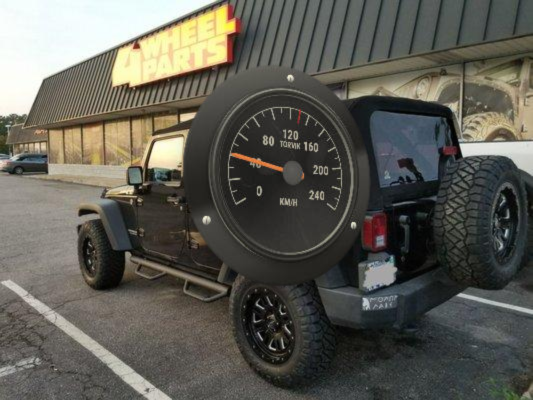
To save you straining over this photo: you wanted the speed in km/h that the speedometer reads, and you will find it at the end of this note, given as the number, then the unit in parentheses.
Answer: 40 (km/h)
